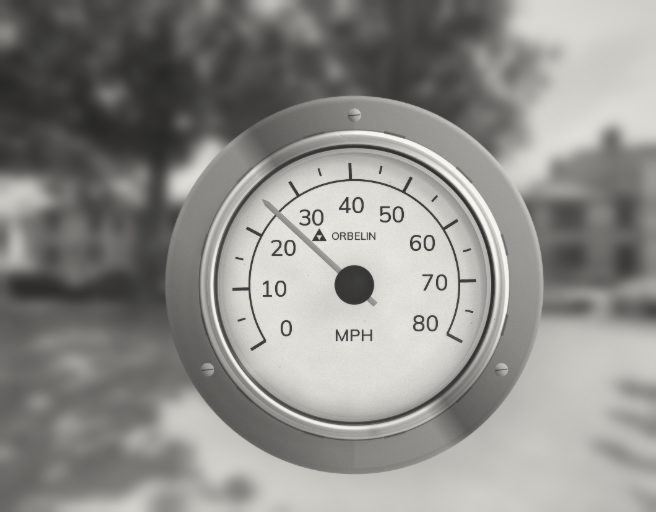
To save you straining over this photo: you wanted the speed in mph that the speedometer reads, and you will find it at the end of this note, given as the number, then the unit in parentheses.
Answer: 25 (mph)
